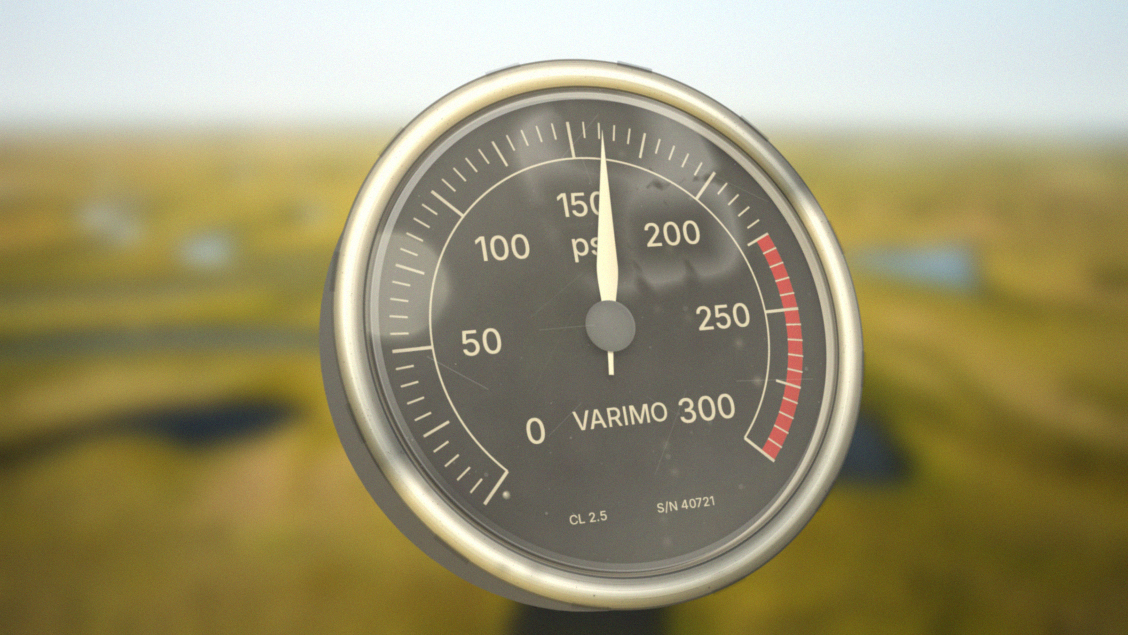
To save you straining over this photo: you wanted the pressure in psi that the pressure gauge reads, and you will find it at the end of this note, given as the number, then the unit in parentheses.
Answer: 160 (psi)
